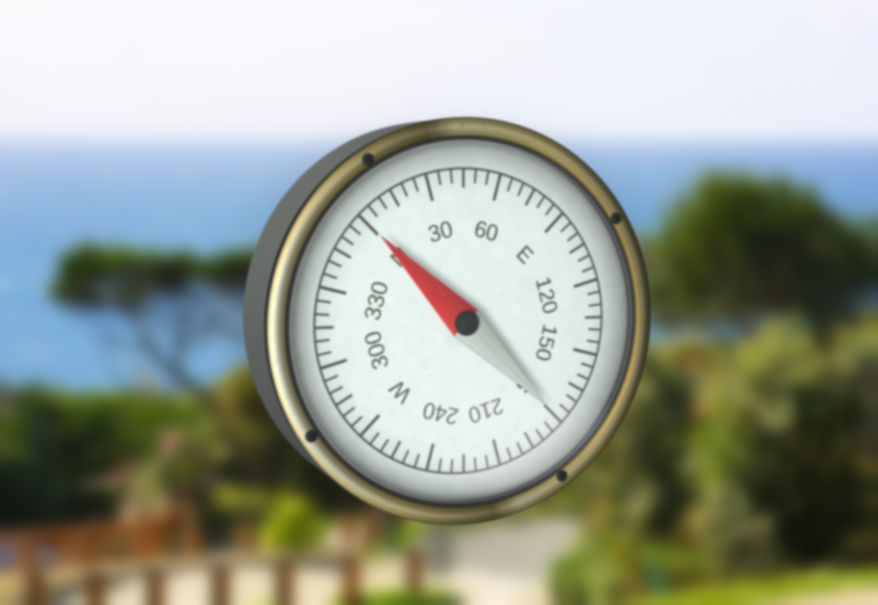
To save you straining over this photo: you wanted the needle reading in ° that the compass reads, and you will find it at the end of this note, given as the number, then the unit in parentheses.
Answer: 0 (°)
